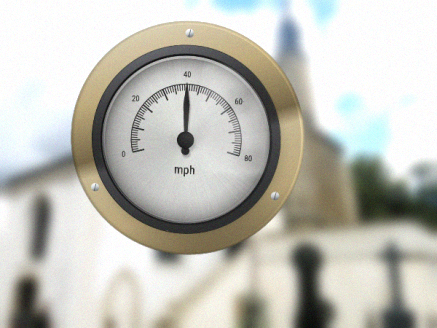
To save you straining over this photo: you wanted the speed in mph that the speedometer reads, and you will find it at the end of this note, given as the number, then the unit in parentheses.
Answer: 40 (mph)
